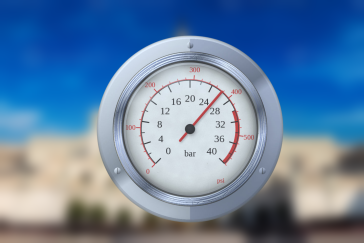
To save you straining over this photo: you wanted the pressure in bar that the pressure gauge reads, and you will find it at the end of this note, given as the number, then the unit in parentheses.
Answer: 26 (bar)
